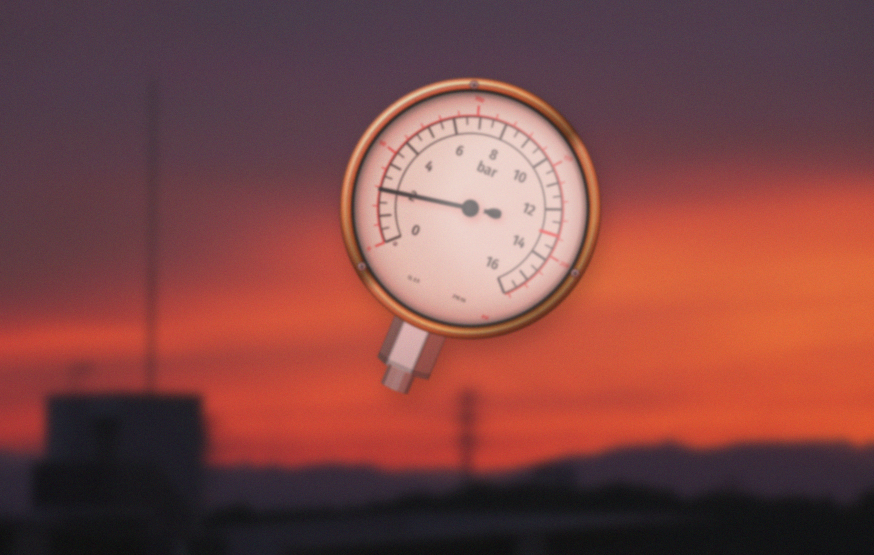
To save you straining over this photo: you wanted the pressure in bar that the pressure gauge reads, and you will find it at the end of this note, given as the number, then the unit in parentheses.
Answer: 2 (bar)
